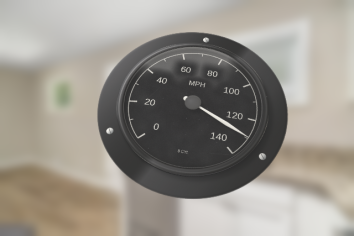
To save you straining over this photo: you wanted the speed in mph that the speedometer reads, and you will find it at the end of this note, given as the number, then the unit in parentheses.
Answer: 130 (mph)
